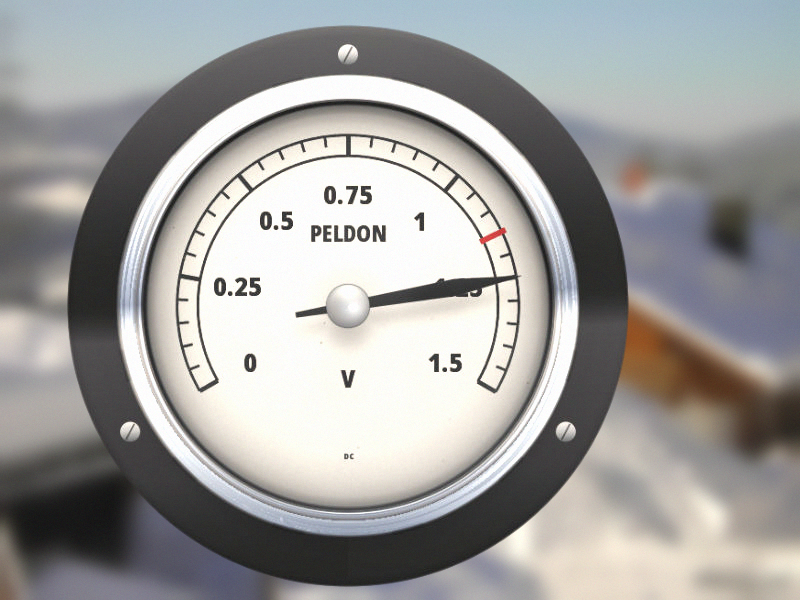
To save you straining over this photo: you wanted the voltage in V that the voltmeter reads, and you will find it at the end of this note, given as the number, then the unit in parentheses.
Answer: 1.25 (V)
